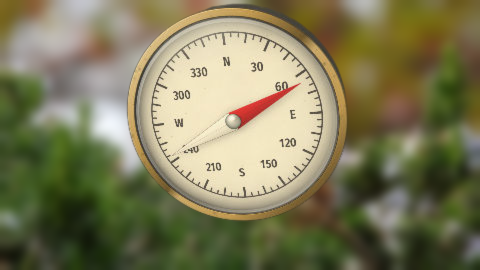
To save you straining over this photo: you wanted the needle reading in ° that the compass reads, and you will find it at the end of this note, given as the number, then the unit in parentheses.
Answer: 65 (°)
